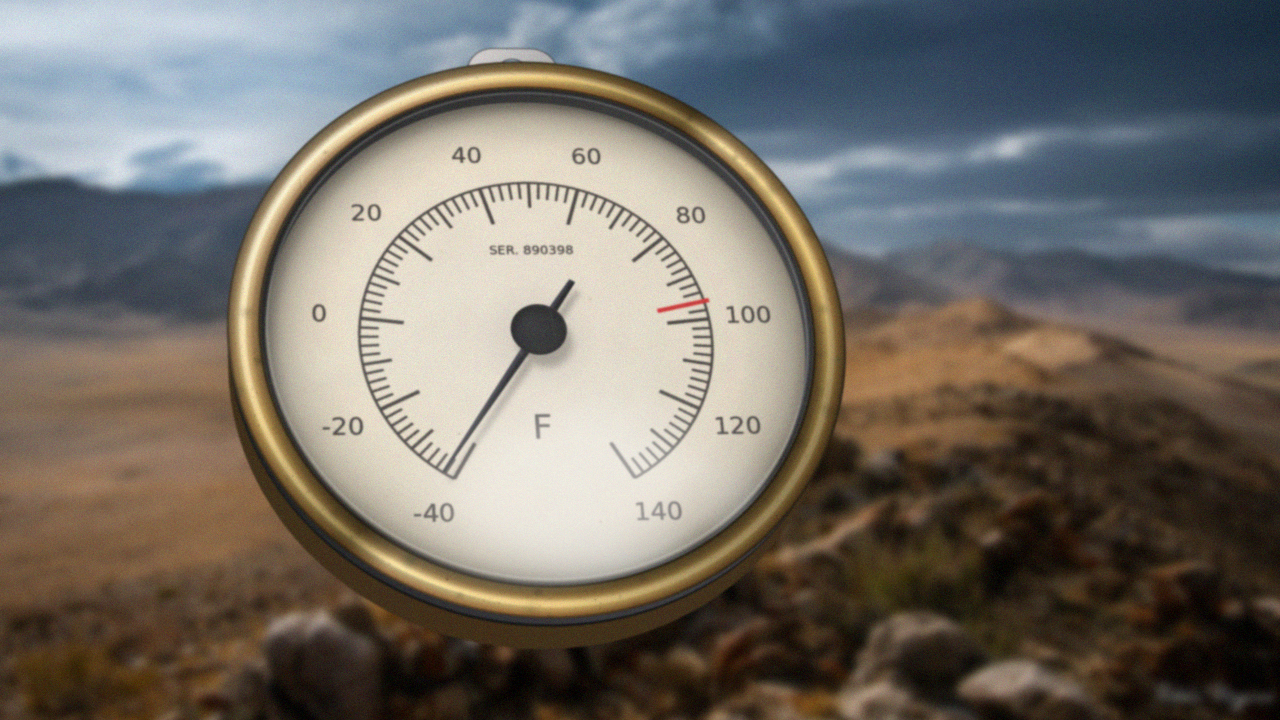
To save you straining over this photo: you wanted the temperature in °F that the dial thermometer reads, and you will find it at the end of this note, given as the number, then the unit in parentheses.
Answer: -38 (°F)
